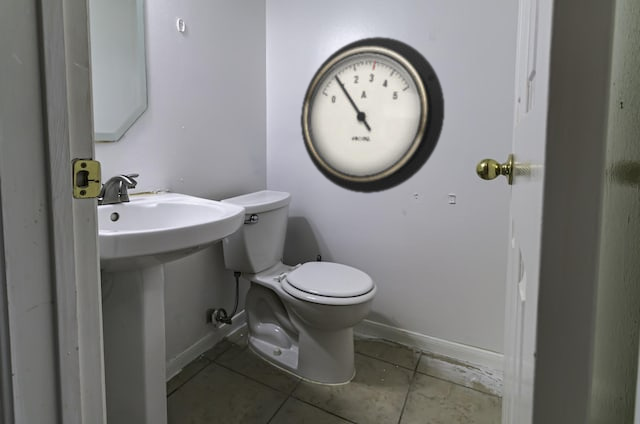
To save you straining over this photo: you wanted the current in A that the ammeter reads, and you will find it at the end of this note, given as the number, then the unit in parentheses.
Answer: 1 (A)
